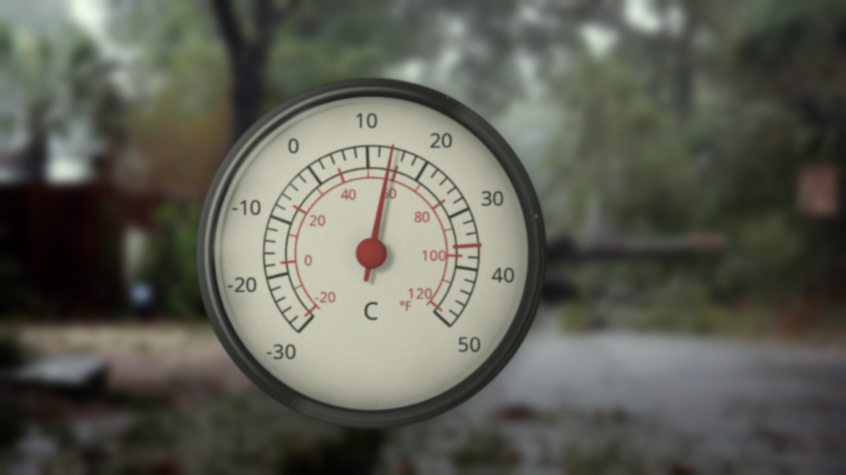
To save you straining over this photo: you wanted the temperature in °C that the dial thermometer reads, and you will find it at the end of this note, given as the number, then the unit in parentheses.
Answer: 14 (°C)
